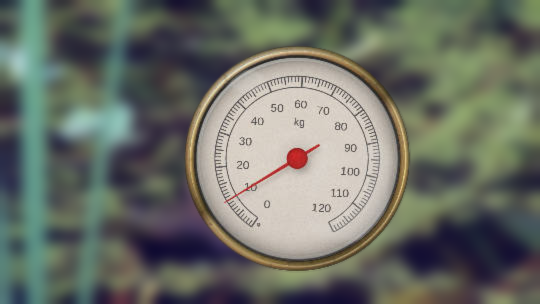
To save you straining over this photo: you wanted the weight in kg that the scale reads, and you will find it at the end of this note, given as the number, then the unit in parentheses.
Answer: 10 (kg)
